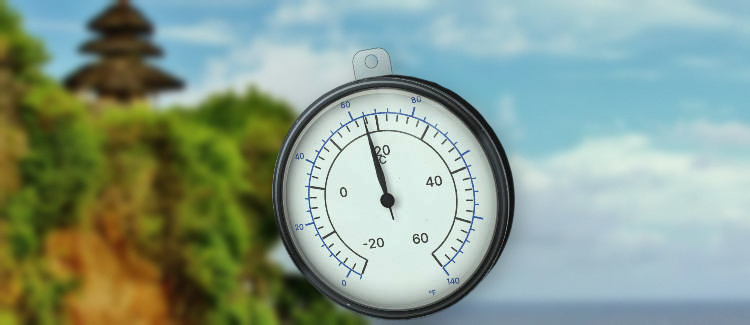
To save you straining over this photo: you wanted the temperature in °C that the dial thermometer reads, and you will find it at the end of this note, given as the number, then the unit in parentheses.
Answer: 18 (°C)
